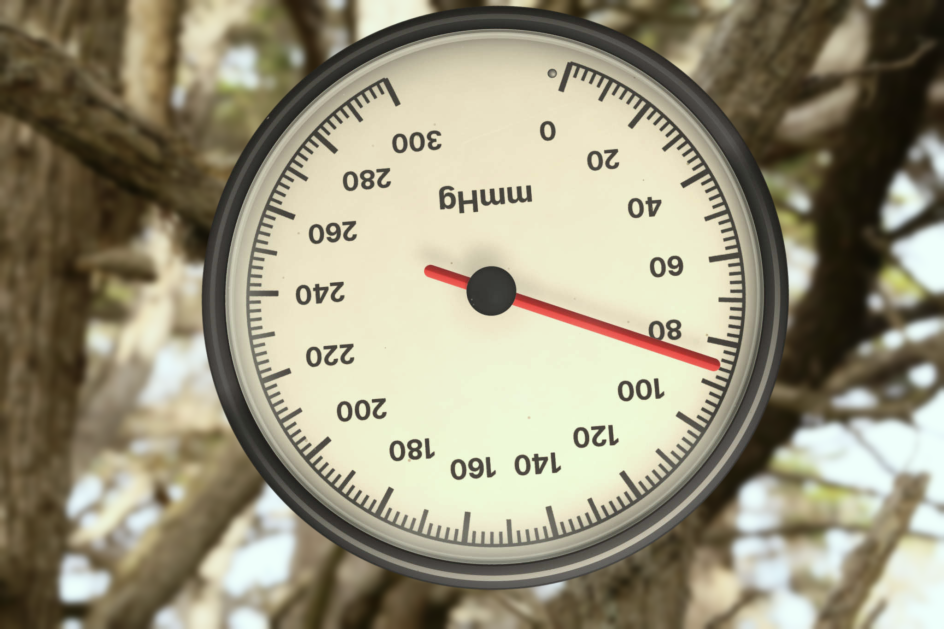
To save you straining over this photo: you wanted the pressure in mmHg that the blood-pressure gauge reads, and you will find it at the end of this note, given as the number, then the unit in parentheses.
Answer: 86 (mmHg)
